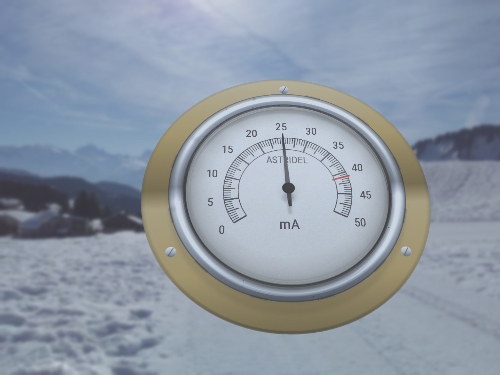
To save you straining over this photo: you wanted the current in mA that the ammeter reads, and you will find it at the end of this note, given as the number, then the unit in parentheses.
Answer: 25 (mA)
